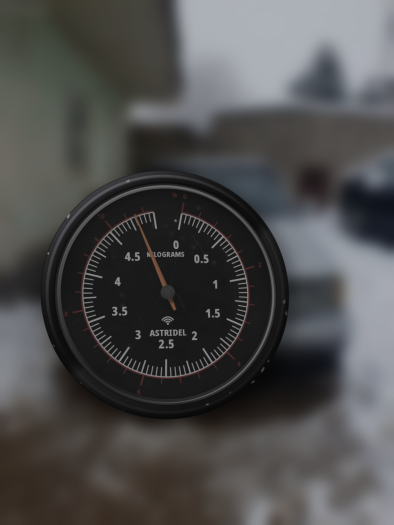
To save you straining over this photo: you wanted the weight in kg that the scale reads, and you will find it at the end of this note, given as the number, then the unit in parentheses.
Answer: 4.8 (kg)
